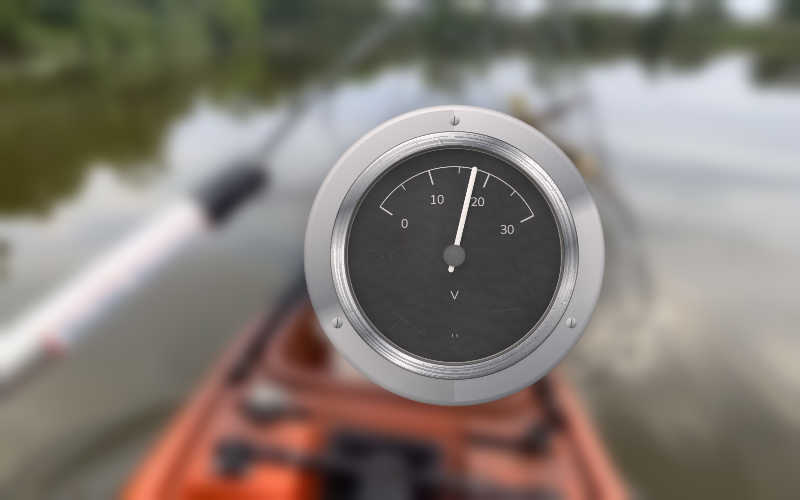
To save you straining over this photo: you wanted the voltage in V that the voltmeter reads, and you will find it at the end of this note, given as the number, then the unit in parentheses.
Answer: 17.5 (V)
